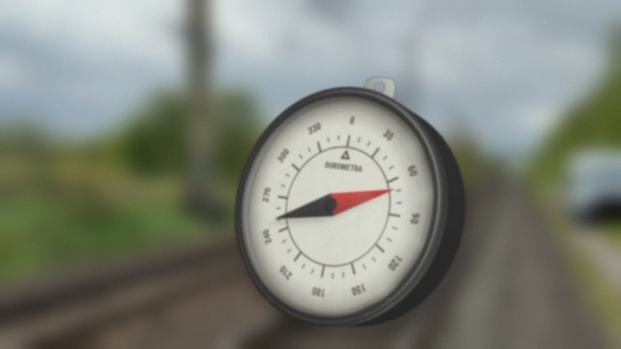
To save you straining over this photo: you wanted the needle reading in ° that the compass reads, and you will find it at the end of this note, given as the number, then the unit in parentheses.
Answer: 70 (°)
